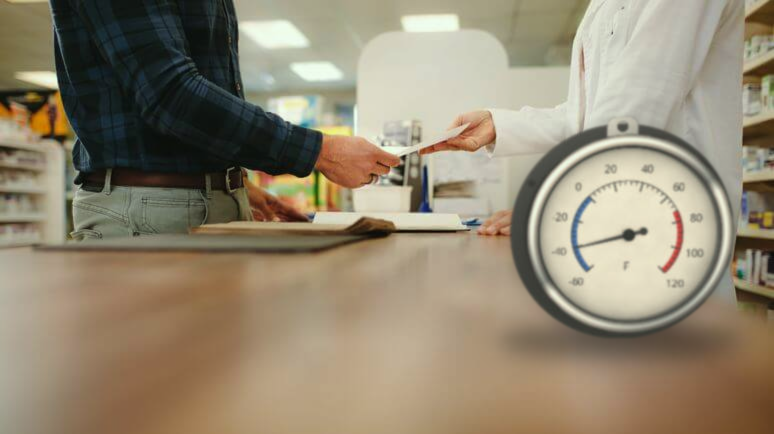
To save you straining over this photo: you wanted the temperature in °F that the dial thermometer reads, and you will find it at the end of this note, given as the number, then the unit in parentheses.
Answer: -40 (°F)
